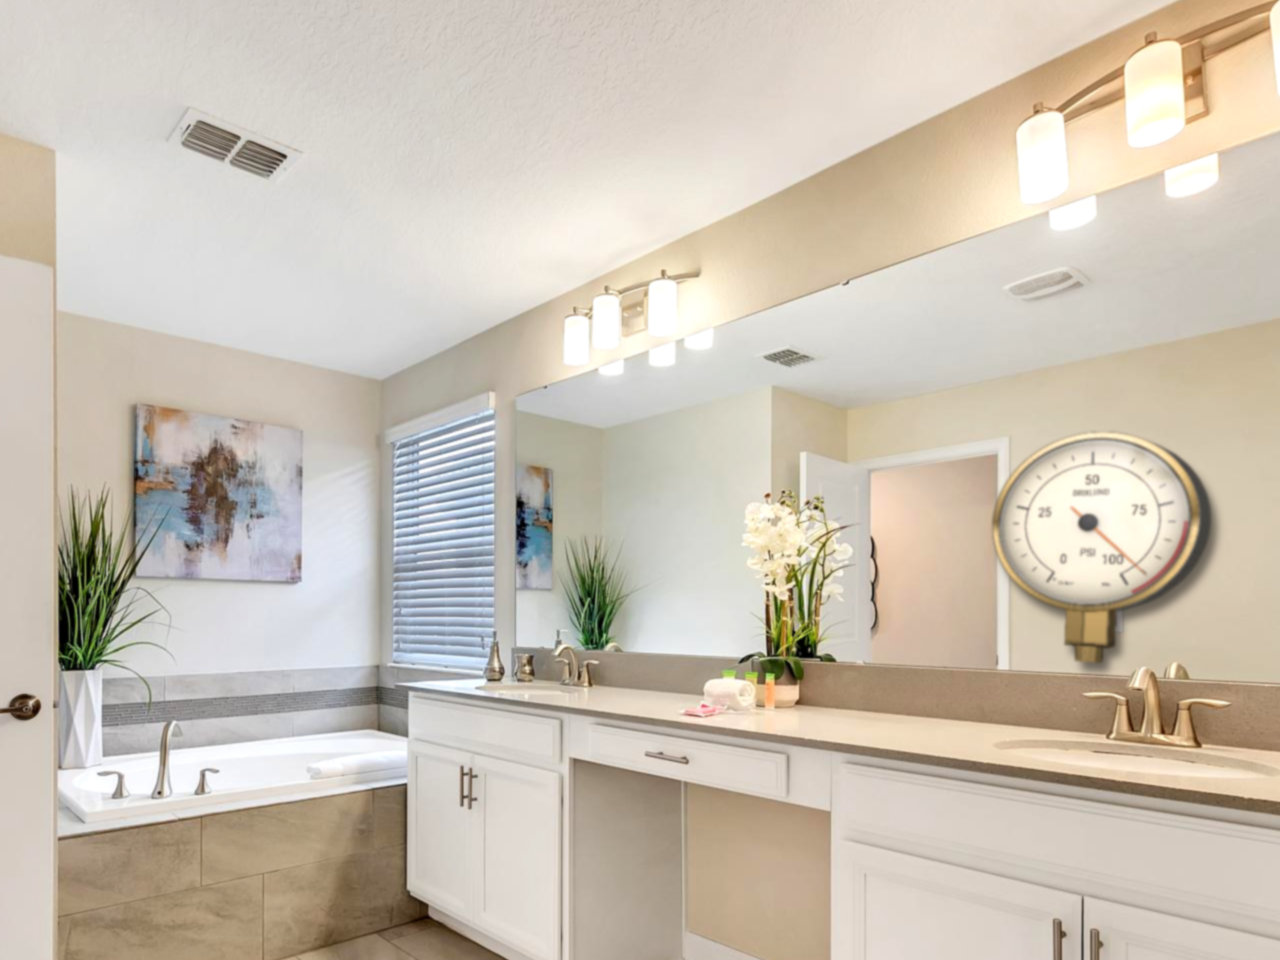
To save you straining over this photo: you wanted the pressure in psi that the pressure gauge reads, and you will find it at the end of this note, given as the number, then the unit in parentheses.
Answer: 95 (psi)
